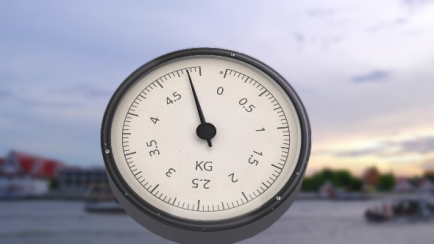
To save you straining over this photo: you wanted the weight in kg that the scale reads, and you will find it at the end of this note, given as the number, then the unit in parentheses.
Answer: 4.85 (kg)
